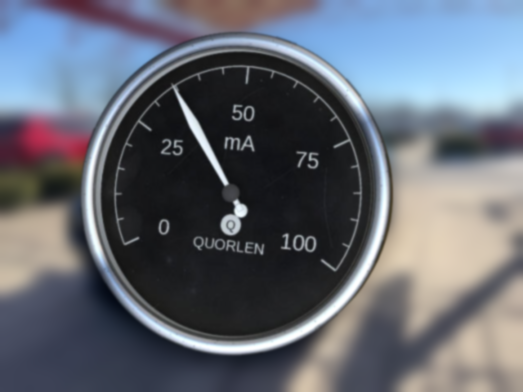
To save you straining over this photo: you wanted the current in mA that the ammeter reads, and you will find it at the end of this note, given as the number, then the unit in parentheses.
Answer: 35 (mA)
